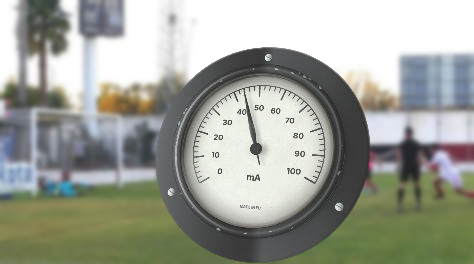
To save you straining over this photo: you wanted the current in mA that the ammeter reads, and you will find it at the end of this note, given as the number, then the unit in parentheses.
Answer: 44 (mA)
